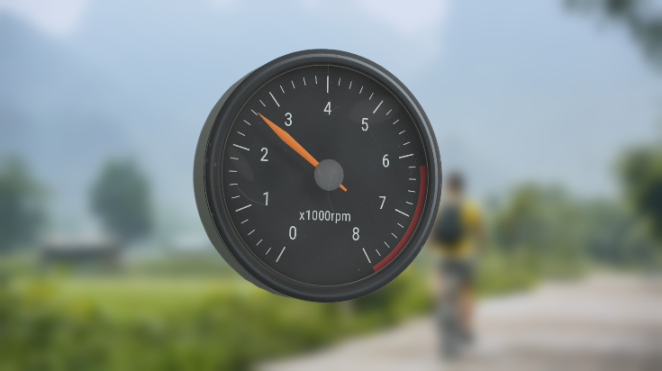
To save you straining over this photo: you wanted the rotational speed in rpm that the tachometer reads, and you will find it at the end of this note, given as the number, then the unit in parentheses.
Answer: 2600 (rpm)
